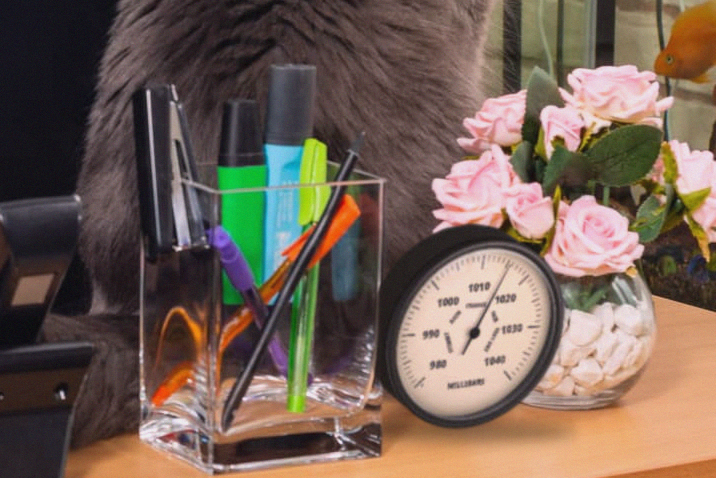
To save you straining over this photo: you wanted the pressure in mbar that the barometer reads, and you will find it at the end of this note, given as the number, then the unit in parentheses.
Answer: 1015 (mbar)
